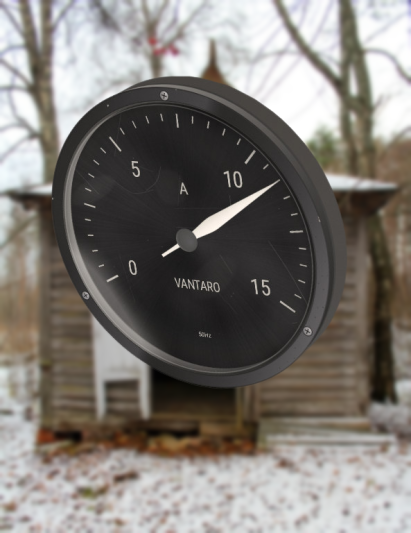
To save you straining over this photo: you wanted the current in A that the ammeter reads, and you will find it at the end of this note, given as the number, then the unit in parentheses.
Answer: 11 (A)
